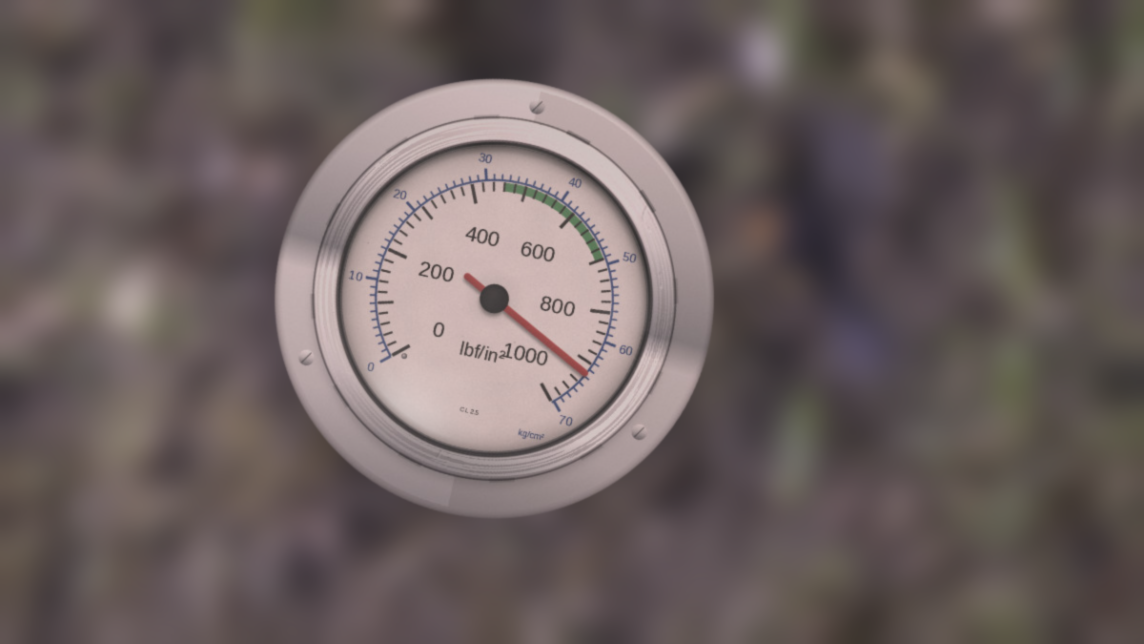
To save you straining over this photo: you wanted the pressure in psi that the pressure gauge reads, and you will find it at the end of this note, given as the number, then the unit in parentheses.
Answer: 920 (psi)
